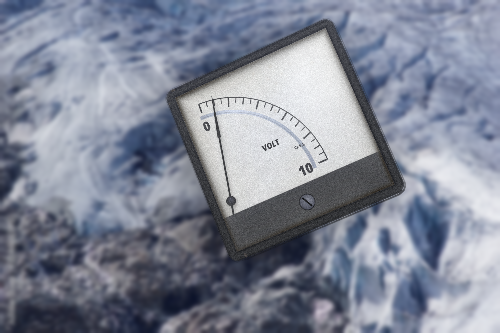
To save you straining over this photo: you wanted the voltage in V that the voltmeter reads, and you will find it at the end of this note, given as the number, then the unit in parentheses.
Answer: 1 (V)
